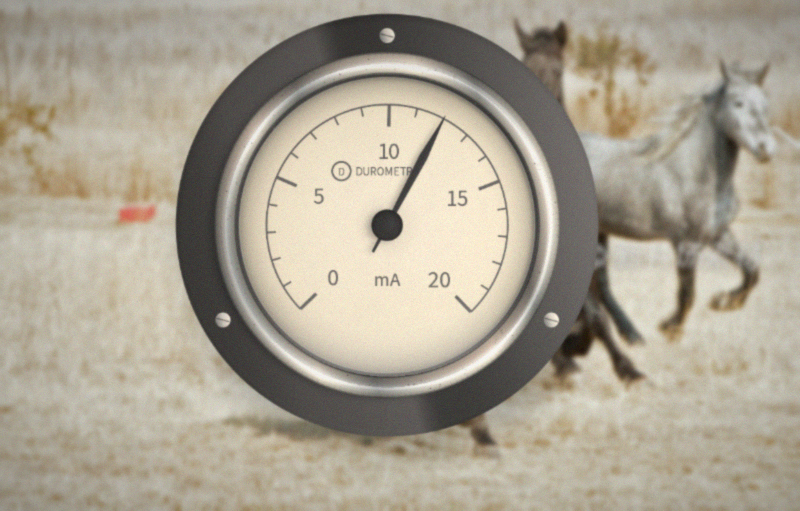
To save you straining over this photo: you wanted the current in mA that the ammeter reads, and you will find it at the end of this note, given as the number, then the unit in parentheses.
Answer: 12 (mA)
